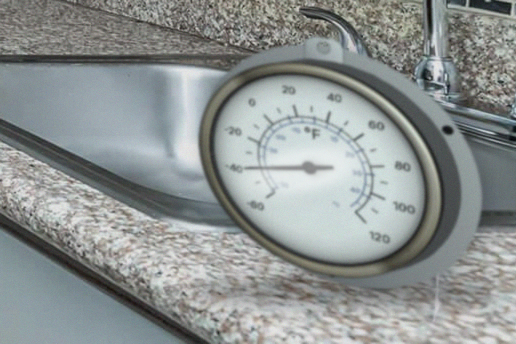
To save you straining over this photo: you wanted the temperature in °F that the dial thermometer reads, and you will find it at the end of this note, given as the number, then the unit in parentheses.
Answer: -40 (°F)
